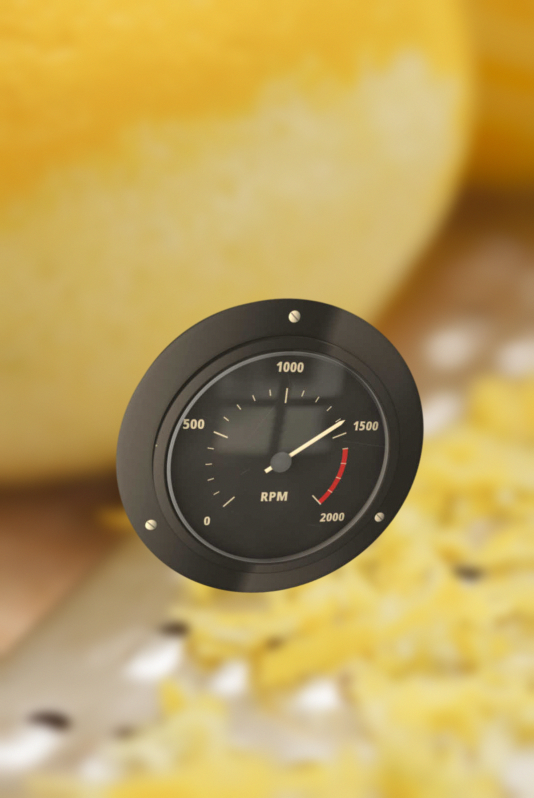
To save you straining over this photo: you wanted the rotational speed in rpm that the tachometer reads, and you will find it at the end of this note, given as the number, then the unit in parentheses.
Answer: 1400 (rpm)
